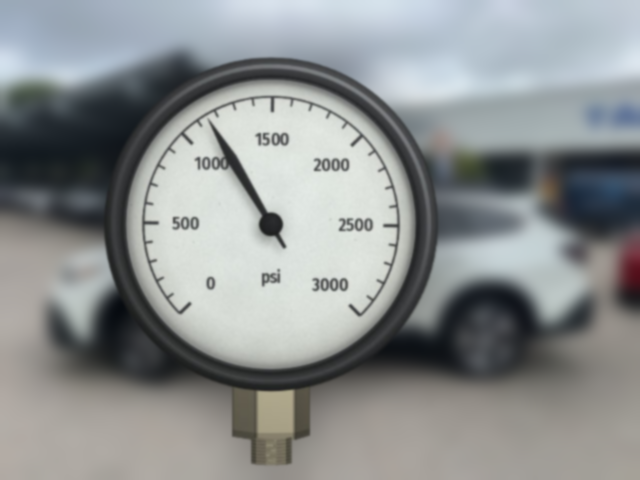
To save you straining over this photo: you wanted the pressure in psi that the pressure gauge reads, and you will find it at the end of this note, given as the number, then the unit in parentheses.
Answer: 1150 (psi)
